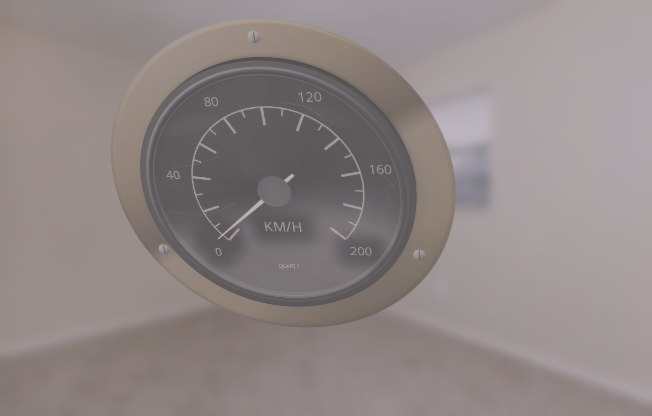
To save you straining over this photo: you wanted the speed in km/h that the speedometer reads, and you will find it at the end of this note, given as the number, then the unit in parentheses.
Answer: 5 (km/h)
